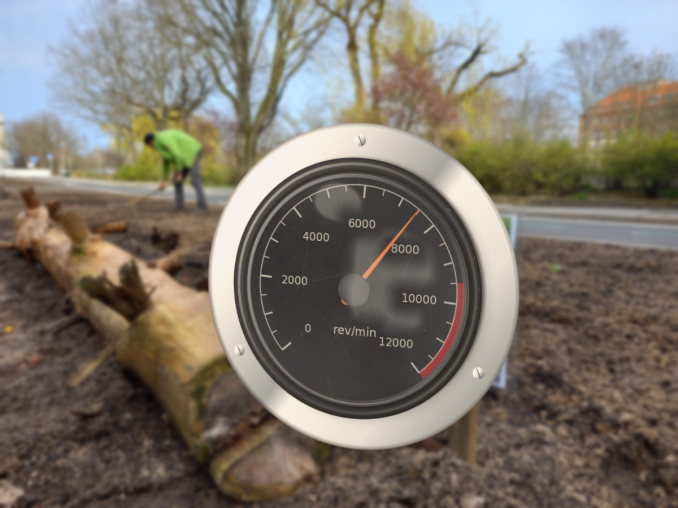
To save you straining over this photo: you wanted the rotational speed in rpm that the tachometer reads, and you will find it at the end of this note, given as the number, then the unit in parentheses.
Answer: 7500 (rpm)
